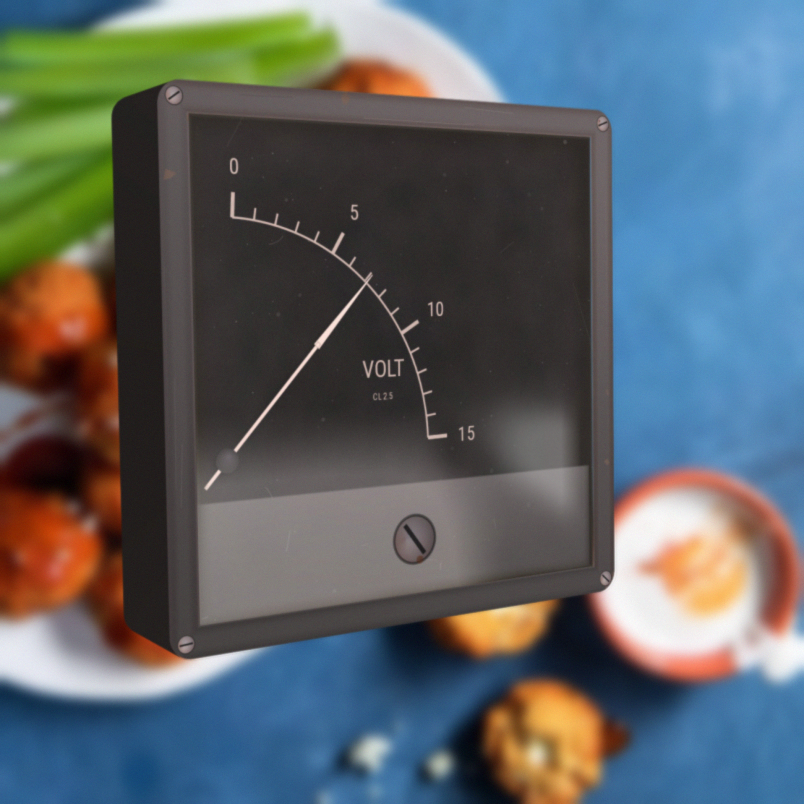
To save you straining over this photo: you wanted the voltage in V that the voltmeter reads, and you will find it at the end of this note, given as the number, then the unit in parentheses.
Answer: 7 (V)
